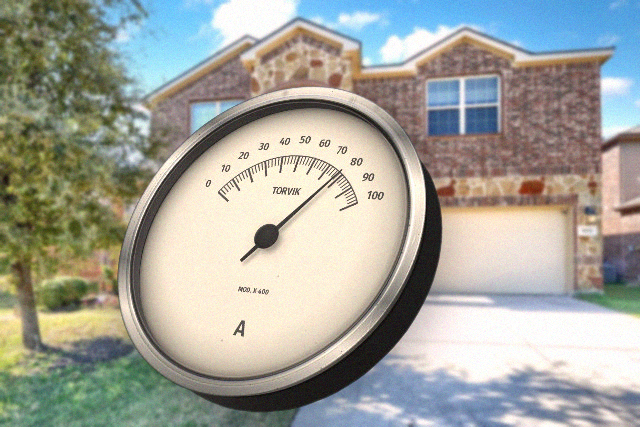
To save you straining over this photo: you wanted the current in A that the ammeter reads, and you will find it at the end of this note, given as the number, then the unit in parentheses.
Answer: 80 (A)
